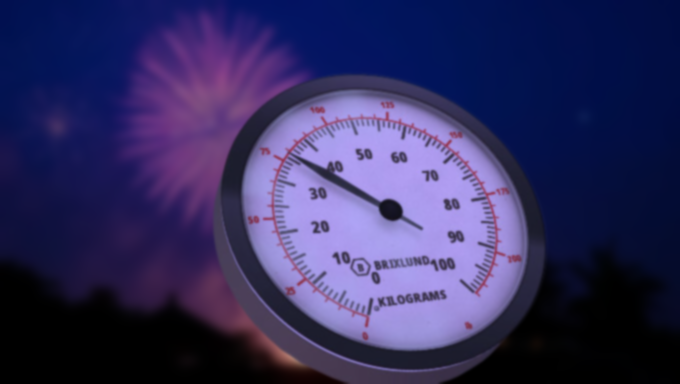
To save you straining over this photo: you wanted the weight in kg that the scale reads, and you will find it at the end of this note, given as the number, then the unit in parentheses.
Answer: 35 (kg)
